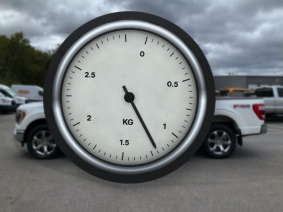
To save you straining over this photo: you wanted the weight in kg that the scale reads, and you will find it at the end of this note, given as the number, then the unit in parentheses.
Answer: 1.2 (kg)
